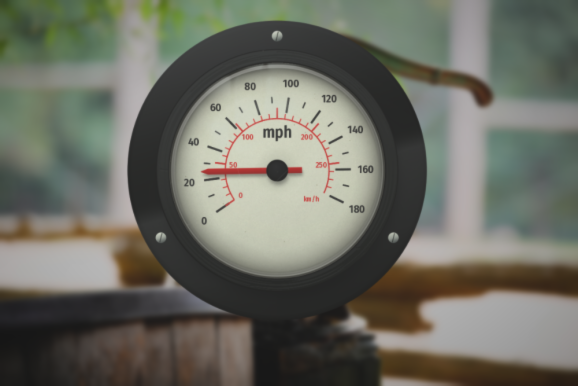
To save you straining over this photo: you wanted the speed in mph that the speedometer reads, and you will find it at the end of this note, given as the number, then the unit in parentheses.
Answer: 25 (mph)
